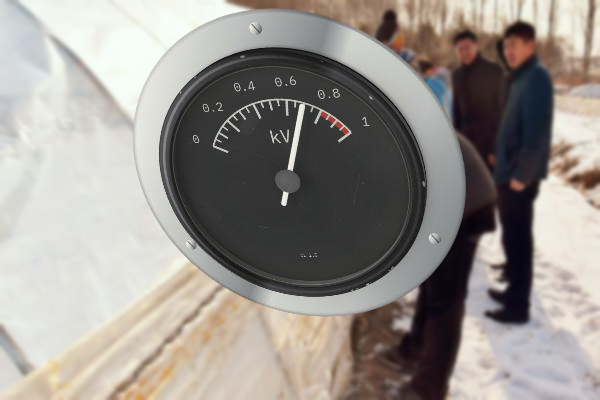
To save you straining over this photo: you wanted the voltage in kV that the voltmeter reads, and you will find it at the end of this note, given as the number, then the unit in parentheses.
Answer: 0.7 (kV)
